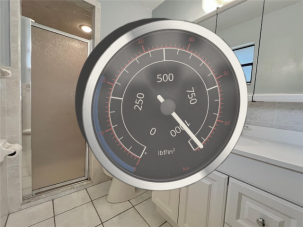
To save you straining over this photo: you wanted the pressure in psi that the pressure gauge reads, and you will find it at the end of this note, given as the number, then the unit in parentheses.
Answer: 975 (psi)
